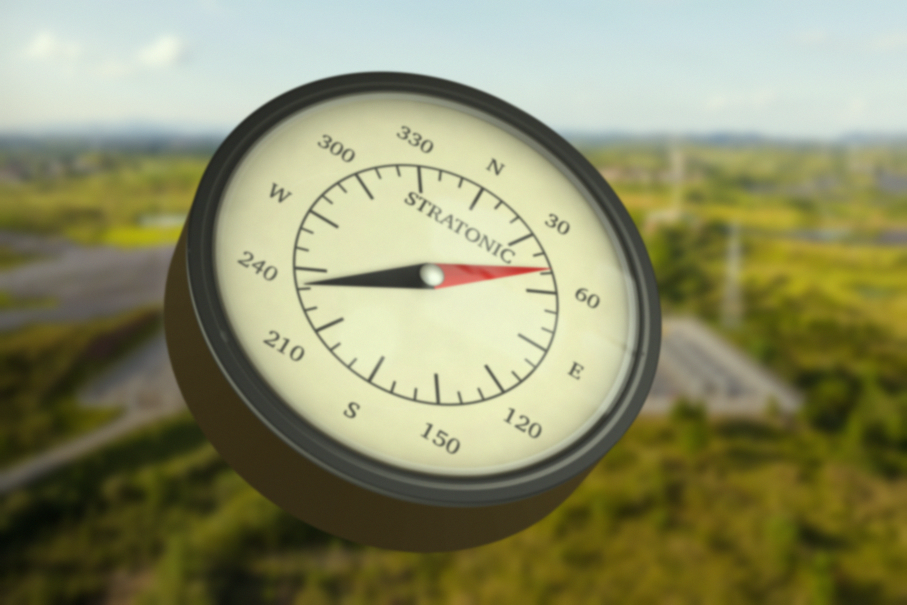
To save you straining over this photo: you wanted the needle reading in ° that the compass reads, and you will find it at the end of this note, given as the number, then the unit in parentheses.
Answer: 50 (°)
